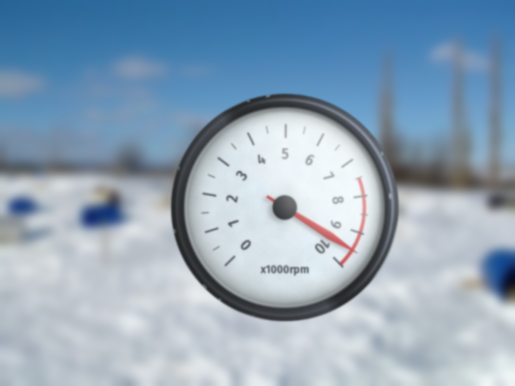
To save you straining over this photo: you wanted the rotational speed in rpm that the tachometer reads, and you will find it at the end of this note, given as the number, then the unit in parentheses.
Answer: 9500 (rpm)
